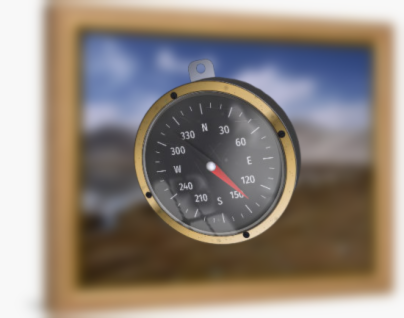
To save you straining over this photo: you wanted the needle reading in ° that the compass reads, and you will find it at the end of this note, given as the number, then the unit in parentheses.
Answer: 140 (°)
